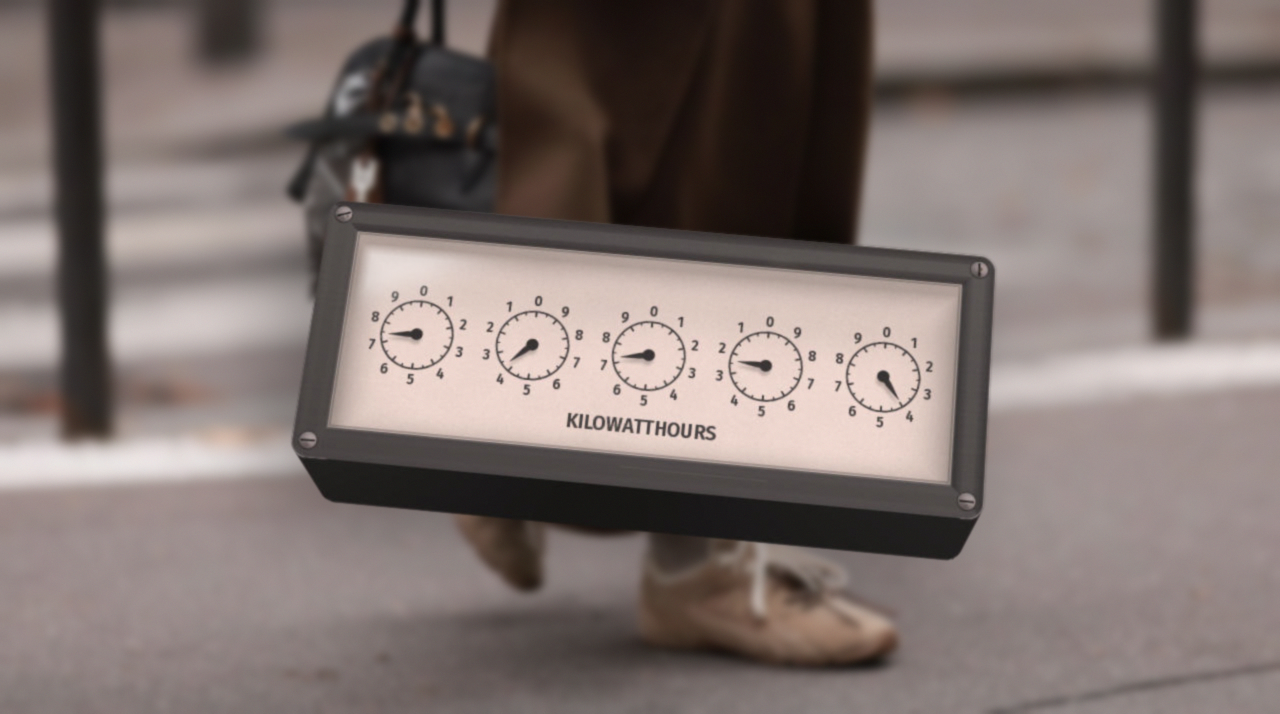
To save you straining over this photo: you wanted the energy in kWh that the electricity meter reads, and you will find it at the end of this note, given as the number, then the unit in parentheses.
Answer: 73724 (kWh)
